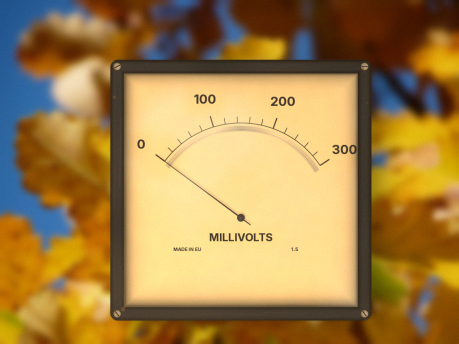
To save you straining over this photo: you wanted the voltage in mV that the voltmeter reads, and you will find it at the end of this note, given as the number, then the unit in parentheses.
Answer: 0 (mV)
